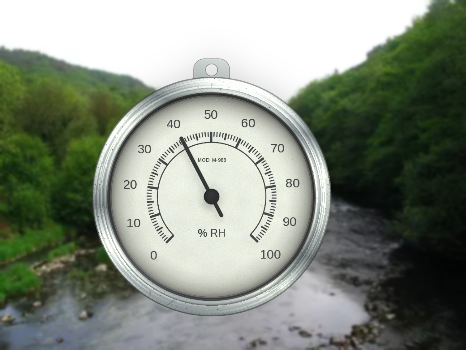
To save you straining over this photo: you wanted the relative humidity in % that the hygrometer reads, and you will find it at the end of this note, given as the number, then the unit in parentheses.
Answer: 40 (%)
